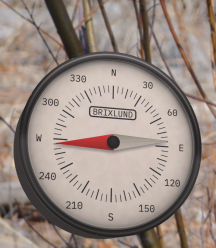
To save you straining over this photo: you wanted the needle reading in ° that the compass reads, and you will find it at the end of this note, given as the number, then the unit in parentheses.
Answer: 265 (°)
